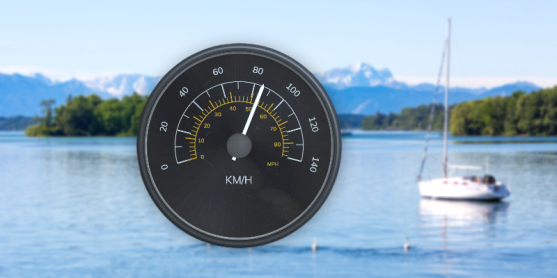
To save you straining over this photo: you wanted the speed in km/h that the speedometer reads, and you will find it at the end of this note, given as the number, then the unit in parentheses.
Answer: 85 (km/h)
